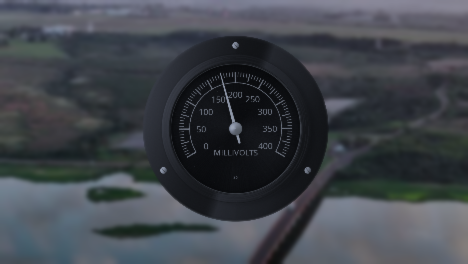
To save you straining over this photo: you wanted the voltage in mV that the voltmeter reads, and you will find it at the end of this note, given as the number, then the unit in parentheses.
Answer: 175 (mV)
